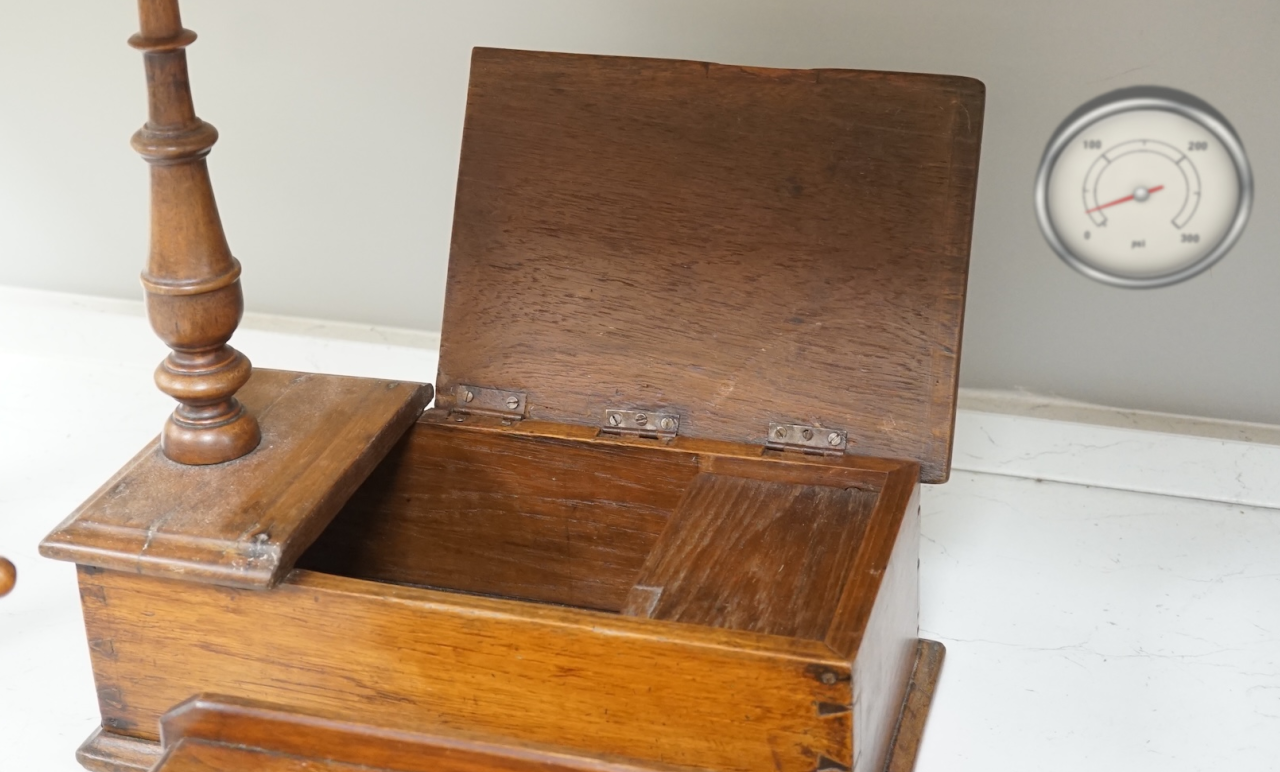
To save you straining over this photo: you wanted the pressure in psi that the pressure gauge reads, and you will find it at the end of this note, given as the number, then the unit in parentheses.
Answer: 25 (psi)
